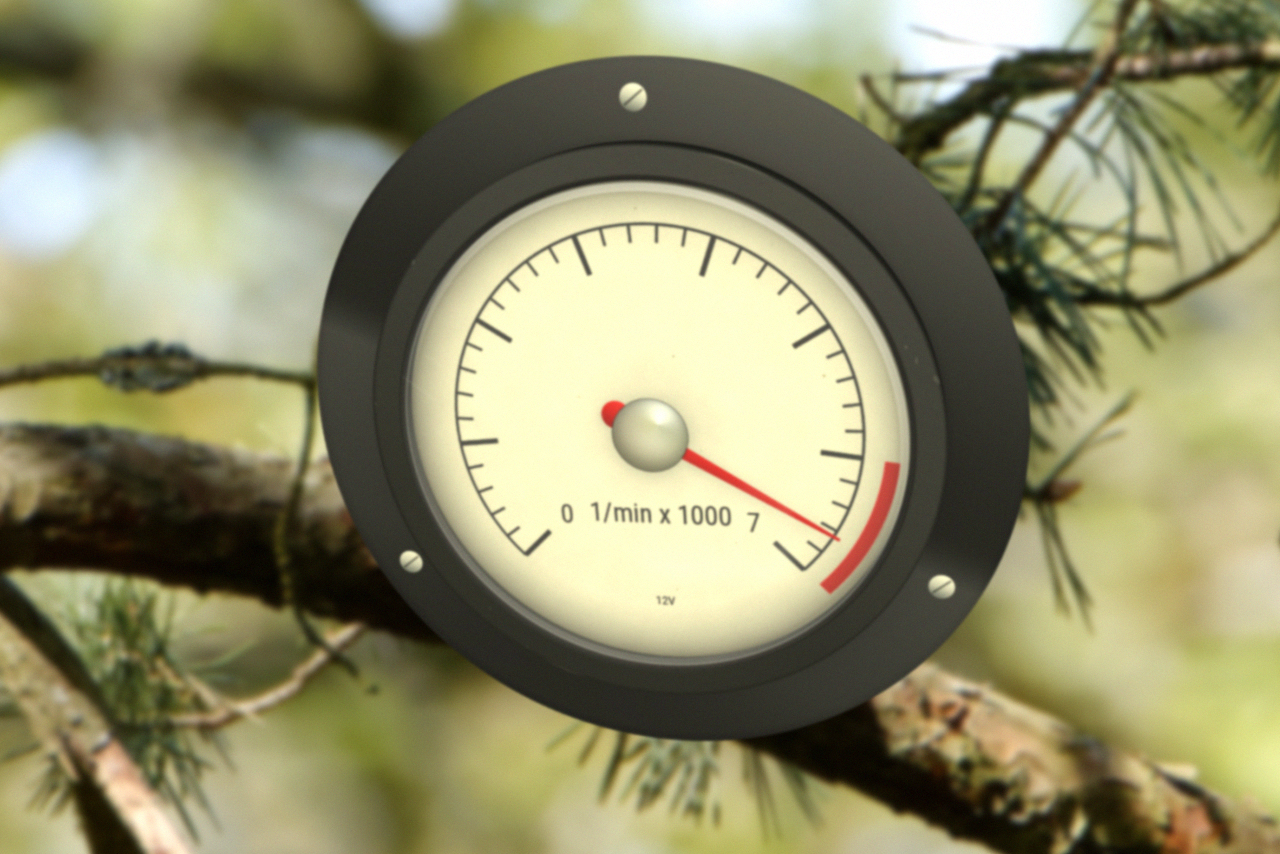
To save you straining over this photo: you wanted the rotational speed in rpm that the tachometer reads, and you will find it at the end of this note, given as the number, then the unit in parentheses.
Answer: 6600 (rpm)
